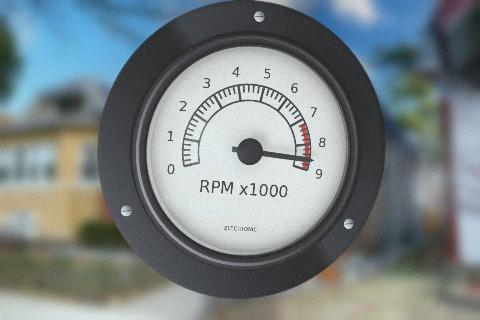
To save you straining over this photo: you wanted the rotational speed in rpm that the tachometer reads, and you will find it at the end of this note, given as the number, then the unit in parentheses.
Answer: 8600 (rpm)
